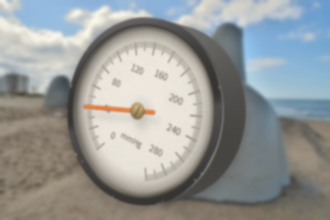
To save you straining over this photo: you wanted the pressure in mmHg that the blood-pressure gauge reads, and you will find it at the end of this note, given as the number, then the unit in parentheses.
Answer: 40 (mmHg)
